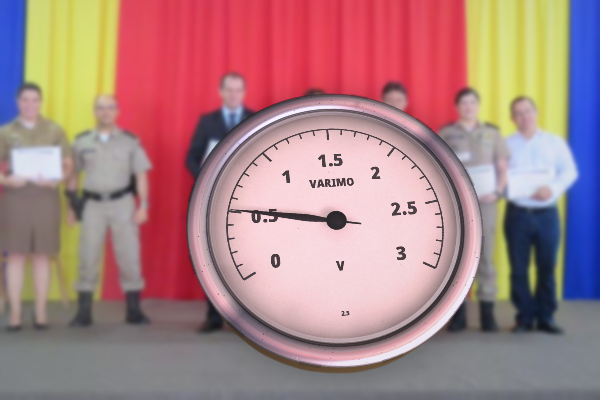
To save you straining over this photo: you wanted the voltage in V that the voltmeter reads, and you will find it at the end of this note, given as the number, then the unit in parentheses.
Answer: 0.5 (V)
